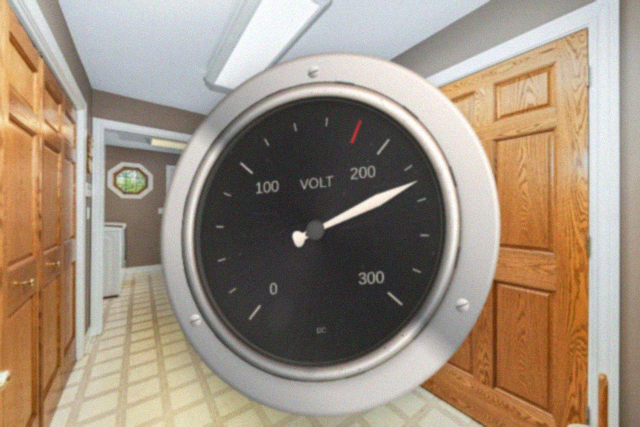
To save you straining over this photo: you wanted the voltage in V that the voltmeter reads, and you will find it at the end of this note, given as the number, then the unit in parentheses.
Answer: 230 (V)
